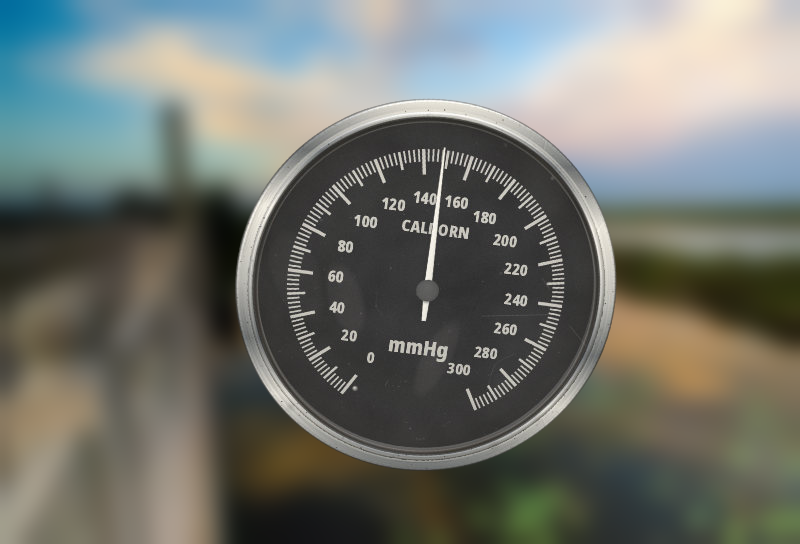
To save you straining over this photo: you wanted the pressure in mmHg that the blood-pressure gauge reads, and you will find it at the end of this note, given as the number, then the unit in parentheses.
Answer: 148 (mmHg)
